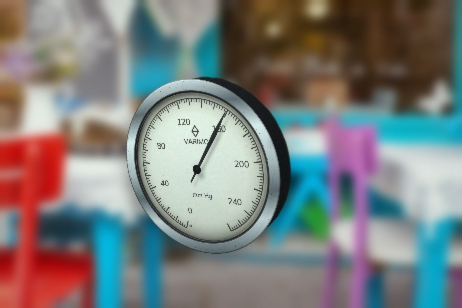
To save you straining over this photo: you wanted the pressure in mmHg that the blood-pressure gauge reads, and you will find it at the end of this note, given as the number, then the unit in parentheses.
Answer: 160 (mmHg)
